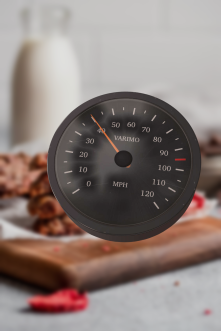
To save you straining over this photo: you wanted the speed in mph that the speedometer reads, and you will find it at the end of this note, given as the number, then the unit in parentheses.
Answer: 40 (mph)
